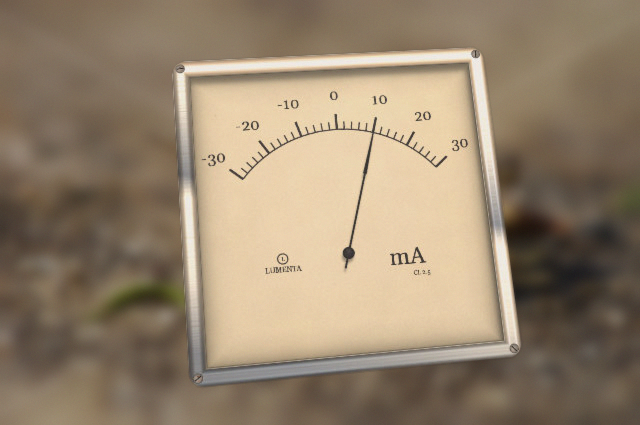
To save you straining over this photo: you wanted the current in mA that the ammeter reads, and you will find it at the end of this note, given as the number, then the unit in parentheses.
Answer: 10 (mA)
